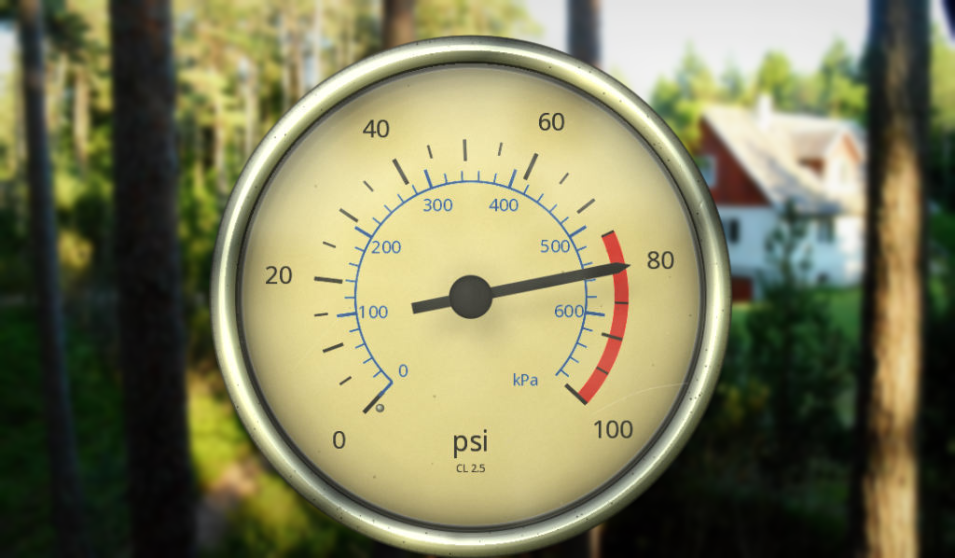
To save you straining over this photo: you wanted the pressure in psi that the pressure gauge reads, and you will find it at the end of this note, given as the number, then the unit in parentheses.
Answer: 80 (psi)
